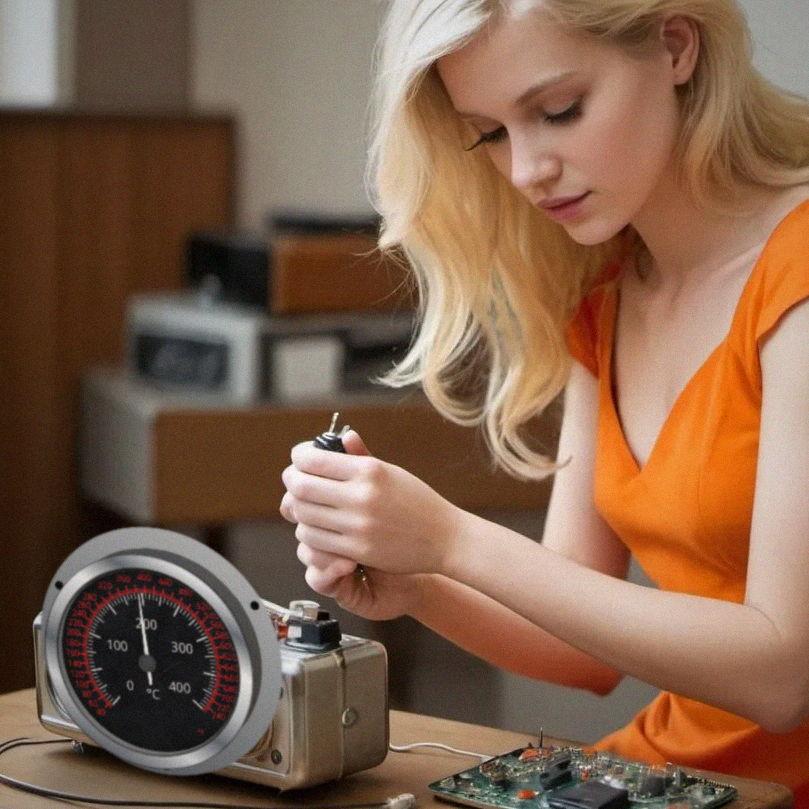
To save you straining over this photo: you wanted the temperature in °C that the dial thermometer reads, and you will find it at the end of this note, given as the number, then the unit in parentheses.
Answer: 200 (°C)
